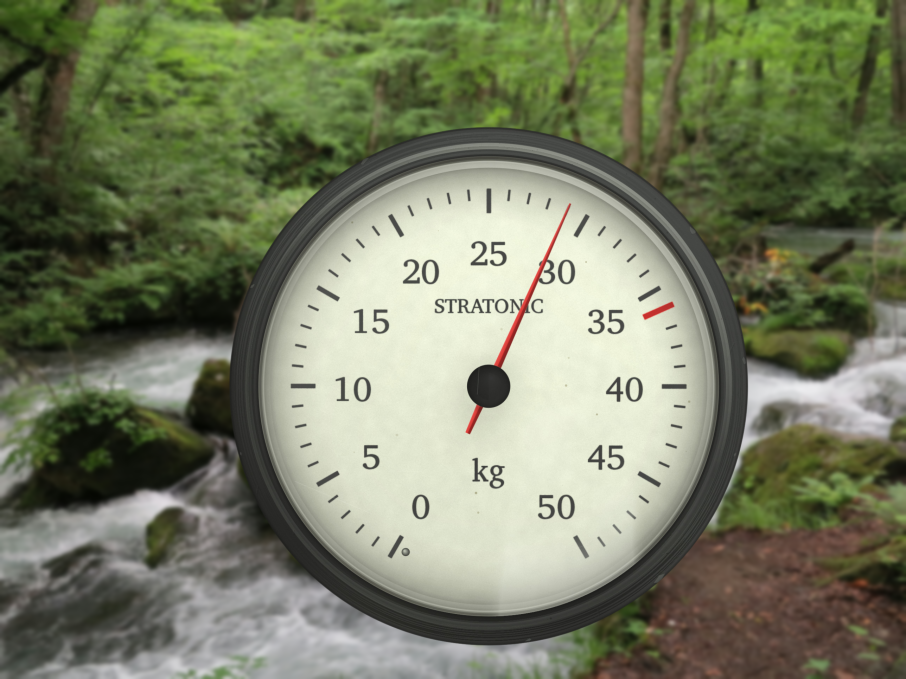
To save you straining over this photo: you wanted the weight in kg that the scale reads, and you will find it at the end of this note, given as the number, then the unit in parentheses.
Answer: 29 (kg)
